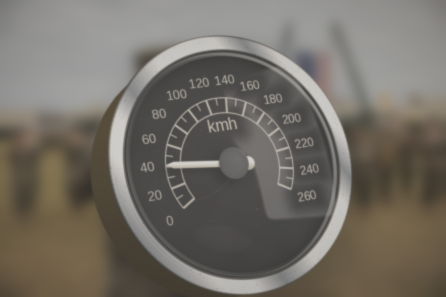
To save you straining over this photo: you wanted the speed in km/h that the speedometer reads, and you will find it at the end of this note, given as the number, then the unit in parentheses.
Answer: 40 (km/h)
